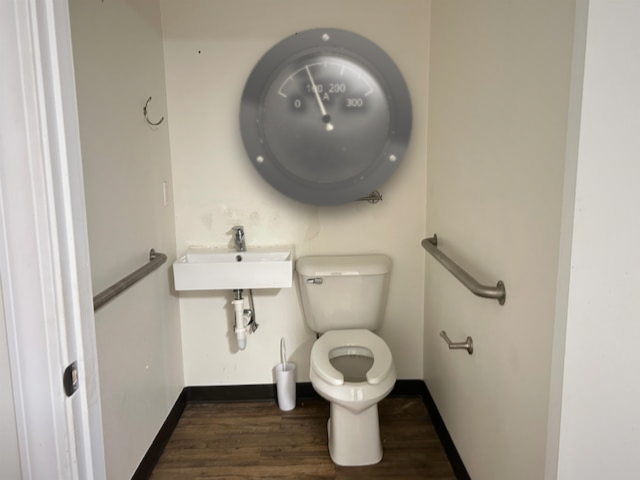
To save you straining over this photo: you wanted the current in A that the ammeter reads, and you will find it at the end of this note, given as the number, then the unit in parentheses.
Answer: 100 (A)
